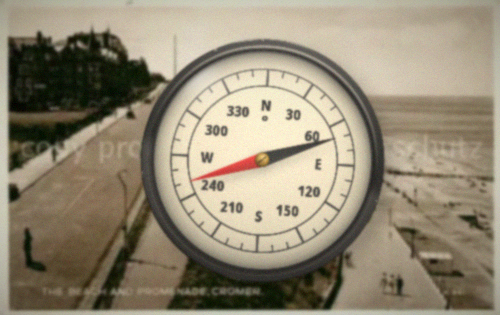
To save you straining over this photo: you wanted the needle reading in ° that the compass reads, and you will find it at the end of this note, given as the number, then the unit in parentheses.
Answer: 250 (°)
